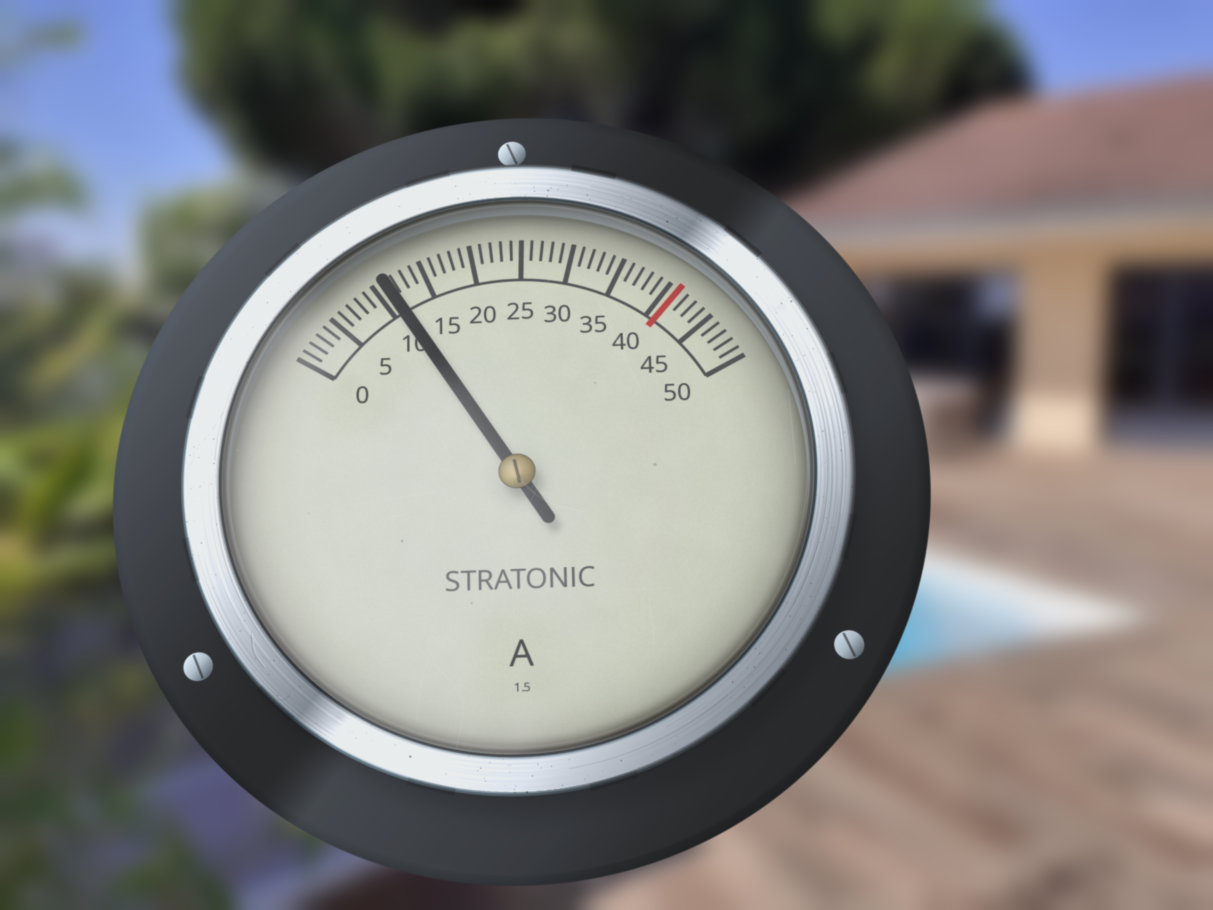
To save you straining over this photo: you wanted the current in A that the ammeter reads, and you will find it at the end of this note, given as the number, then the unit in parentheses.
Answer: 11 (A)
